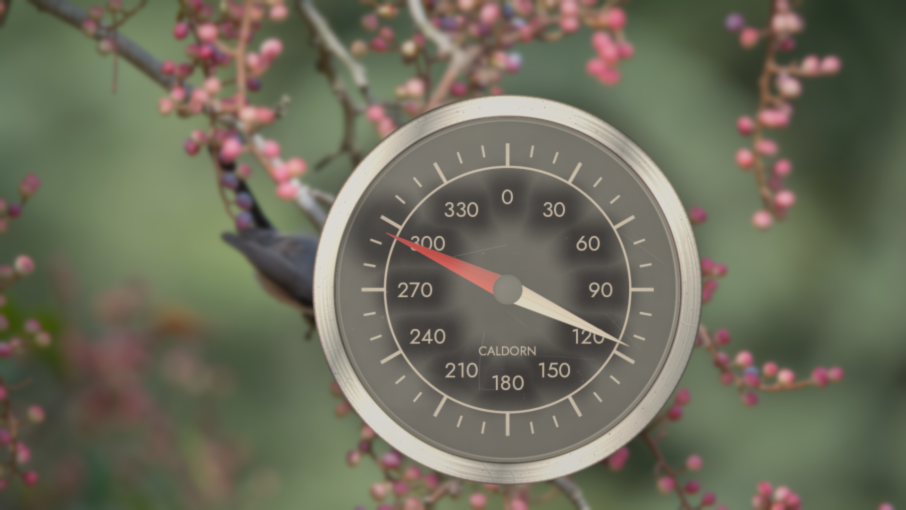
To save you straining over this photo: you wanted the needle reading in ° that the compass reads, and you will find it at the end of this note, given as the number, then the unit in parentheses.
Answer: 295 (°)
